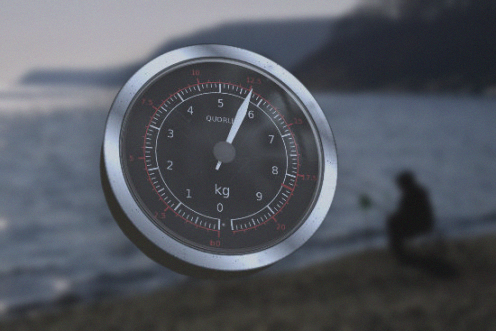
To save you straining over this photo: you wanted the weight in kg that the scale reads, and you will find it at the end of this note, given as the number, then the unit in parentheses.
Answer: 5.7 (kg)
